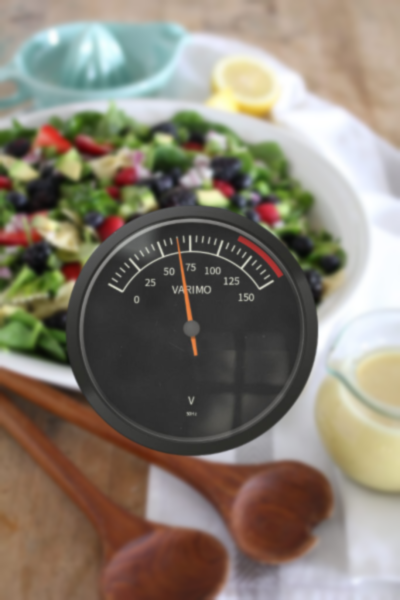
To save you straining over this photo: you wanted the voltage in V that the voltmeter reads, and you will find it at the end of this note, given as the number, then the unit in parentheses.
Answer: 65 (V)
